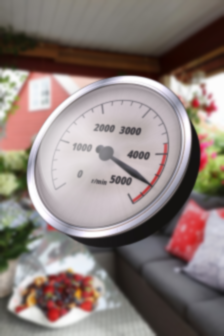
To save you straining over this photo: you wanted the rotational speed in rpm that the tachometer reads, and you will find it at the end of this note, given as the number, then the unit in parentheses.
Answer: 4600 (rpm)
